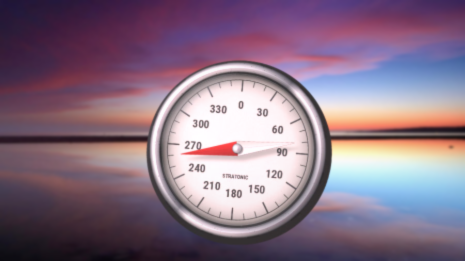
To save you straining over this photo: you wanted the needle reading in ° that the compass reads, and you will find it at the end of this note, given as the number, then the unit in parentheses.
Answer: 260 (°)
